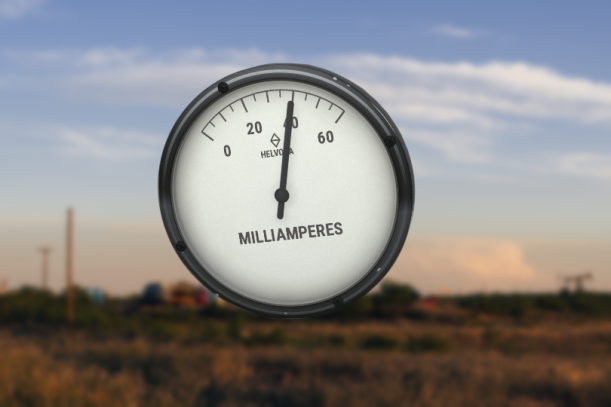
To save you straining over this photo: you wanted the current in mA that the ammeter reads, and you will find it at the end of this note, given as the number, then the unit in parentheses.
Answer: 40 (mA)
